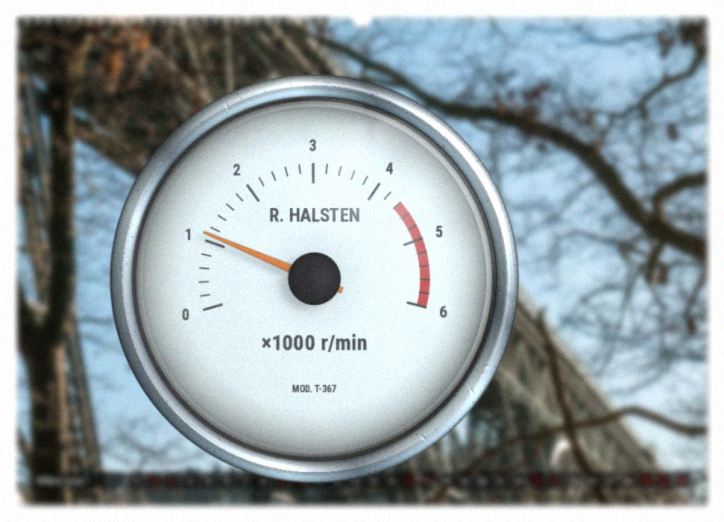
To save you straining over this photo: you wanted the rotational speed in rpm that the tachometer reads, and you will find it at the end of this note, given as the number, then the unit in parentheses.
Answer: 1100 (rpm)
